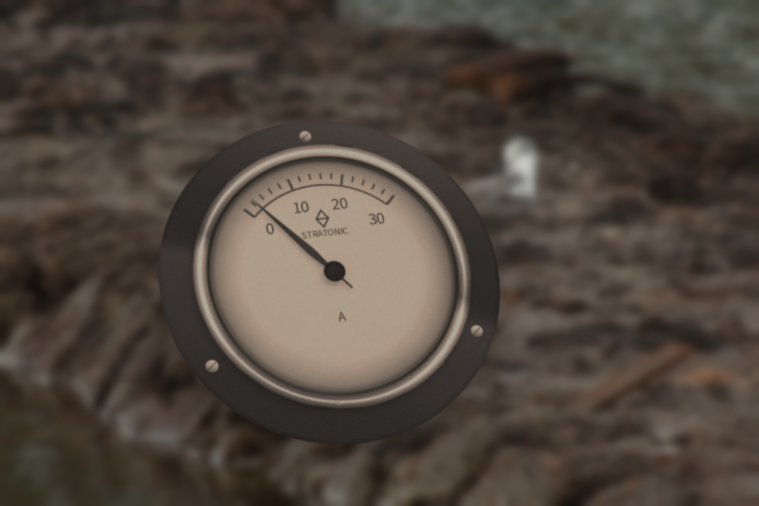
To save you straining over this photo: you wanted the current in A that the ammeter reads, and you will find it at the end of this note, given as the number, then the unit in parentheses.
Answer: 2 (A)
